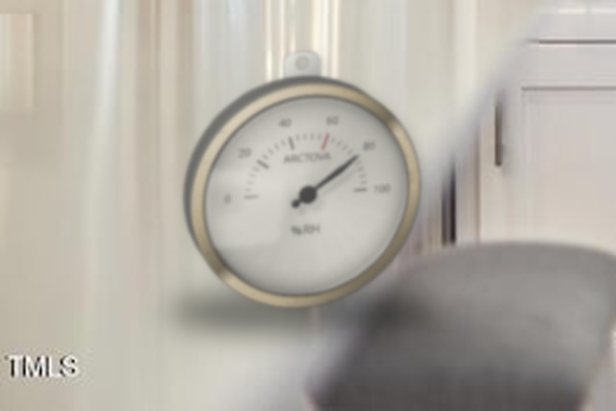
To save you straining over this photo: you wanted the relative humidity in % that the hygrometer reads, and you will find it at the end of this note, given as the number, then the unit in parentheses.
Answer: 80 (%)
